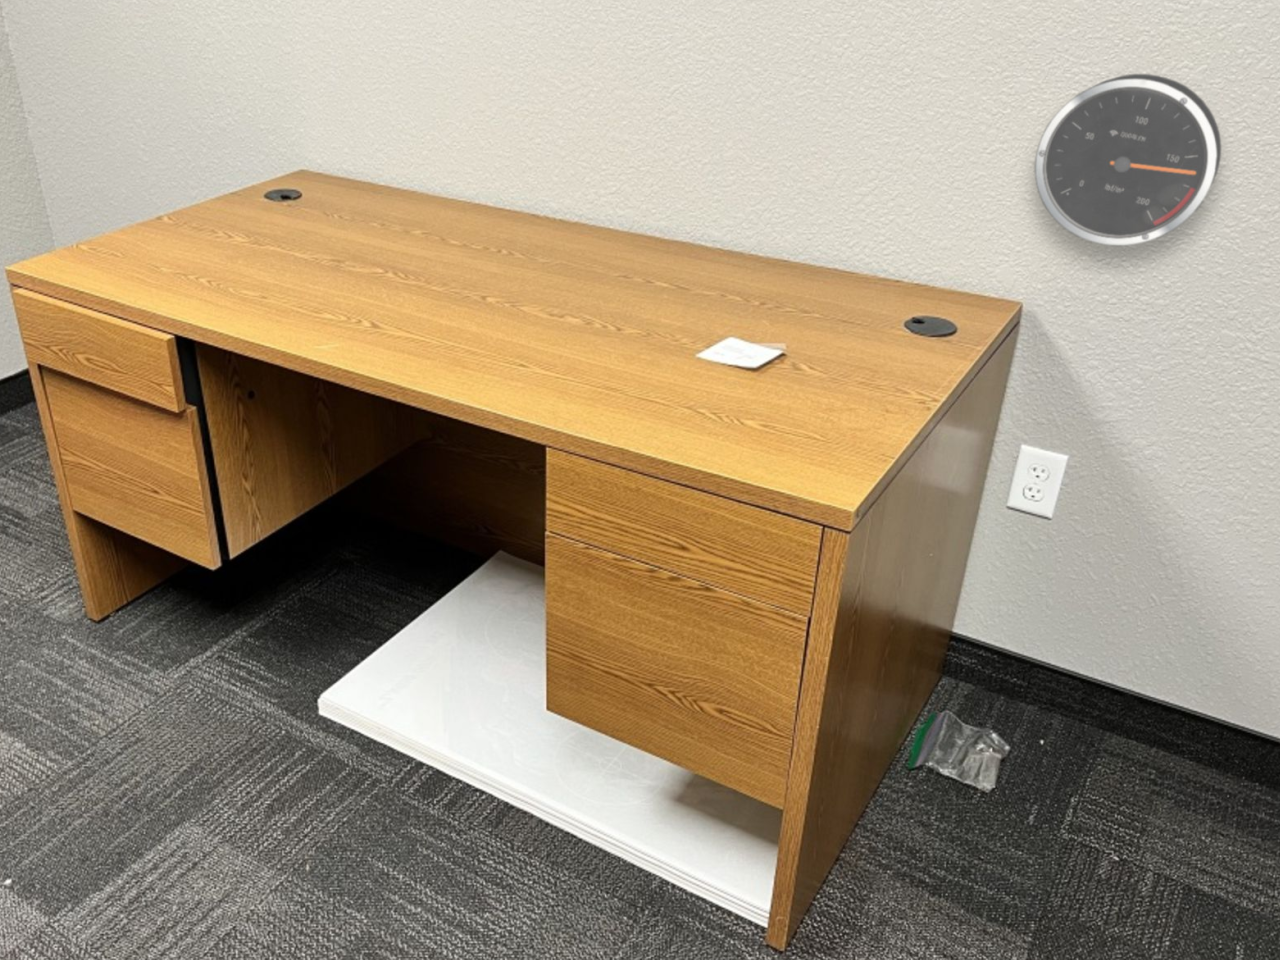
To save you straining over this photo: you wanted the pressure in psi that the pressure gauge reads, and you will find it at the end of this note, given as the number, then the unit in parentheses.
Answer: 160 (psi)
